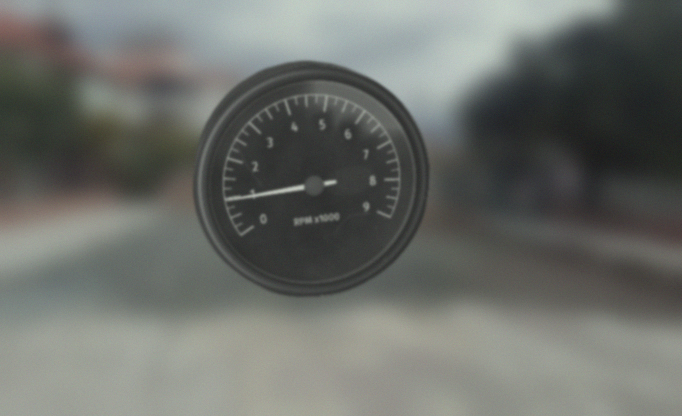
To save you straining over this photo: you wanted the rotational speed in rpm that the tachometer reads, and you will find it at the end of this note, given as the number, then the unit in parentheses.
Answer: 1000 (rpm)
